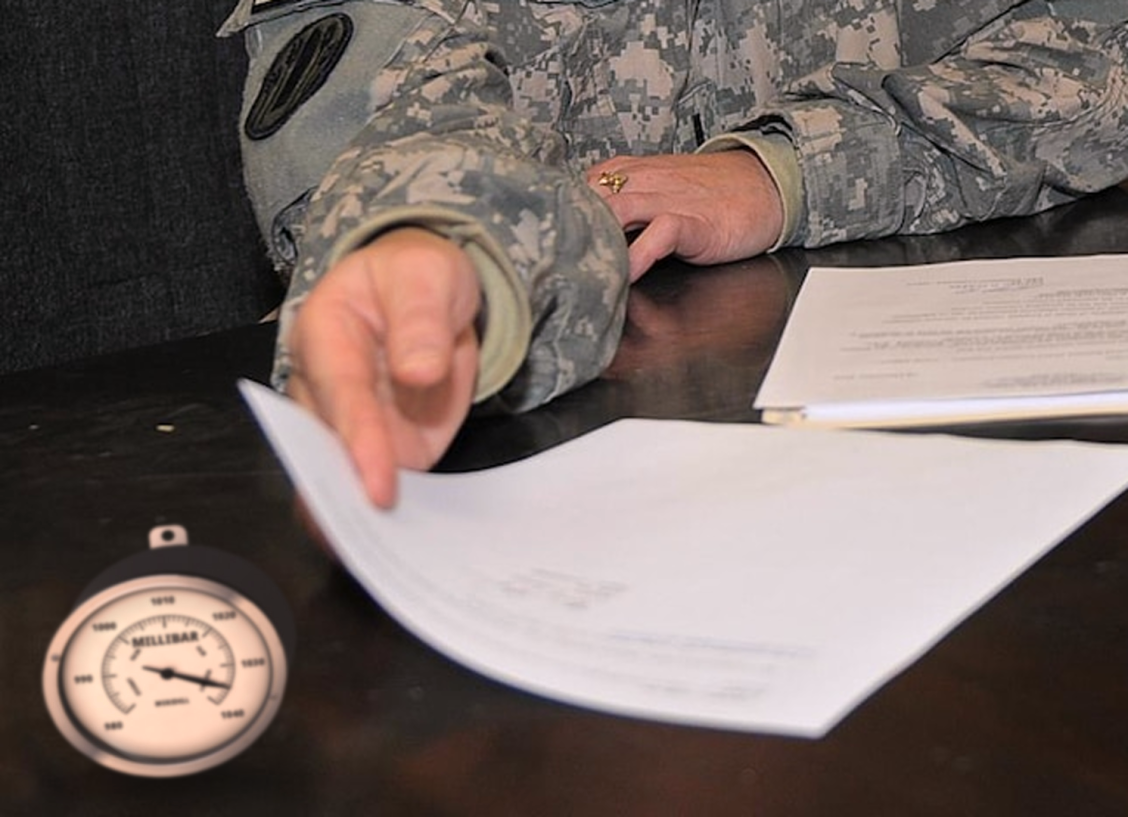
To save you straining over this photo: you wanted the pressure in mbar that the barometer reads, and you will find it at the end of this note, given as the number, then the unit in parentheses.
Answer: 1035 (mbar)
